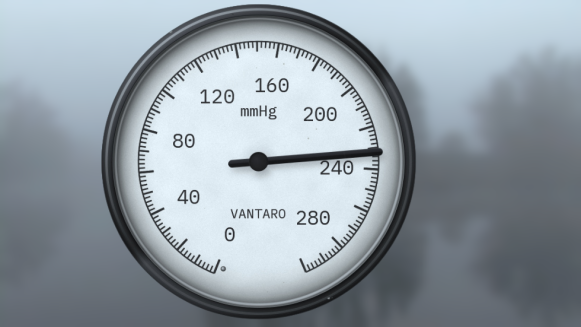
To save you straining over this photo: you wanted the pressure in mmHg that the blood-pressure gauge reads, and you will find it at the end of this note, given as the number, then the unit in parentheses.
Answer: 232 (mmHg)
